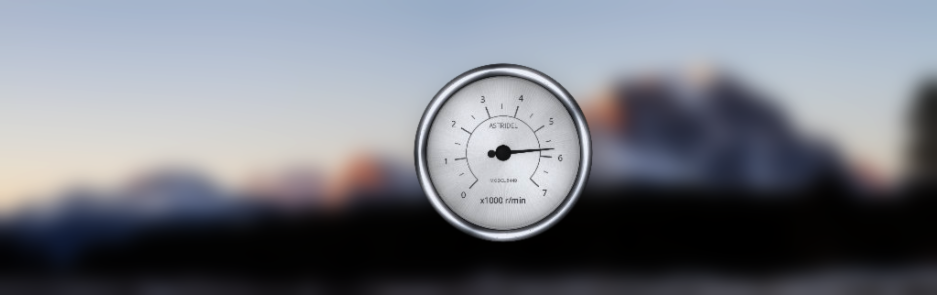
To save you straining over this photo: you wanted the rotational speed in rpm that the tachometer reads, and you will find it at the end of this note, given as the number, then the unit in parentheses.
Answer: 5750 (rpm)
